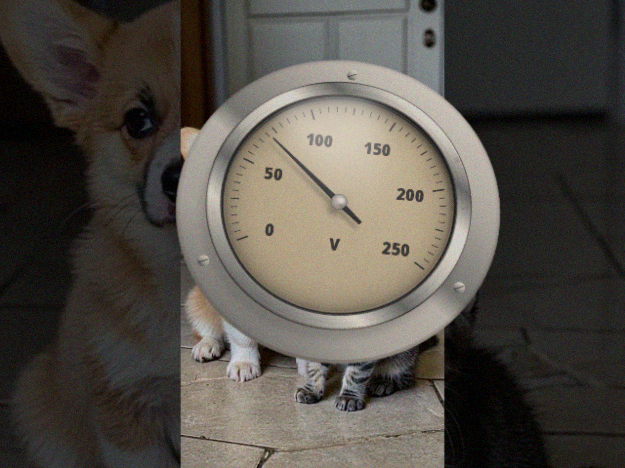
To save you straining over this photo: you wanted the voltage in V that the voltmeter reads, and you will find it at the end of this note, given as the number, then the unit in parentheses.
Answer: 70 (V)
